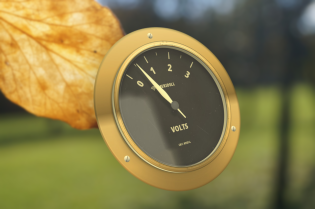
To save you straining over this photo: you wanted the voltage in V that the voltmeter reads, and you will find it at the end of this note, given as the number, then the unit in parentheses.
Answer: 0.5 (V)
